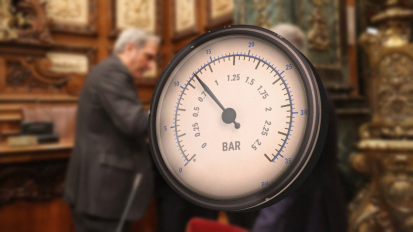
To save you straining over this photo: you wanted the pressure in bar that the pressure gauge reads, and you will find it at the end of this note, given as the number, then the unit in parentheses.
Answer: 0.85 (bar)
